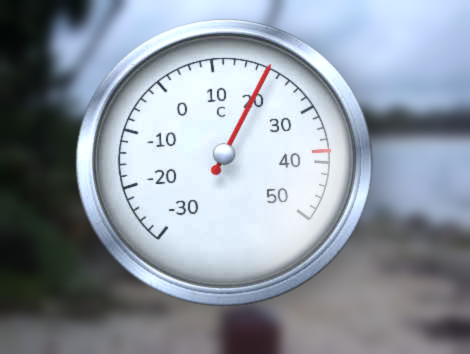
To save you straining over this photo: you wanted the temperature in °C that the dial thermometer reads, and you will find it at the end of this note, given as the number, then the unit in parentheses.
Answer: 20 (°C)
